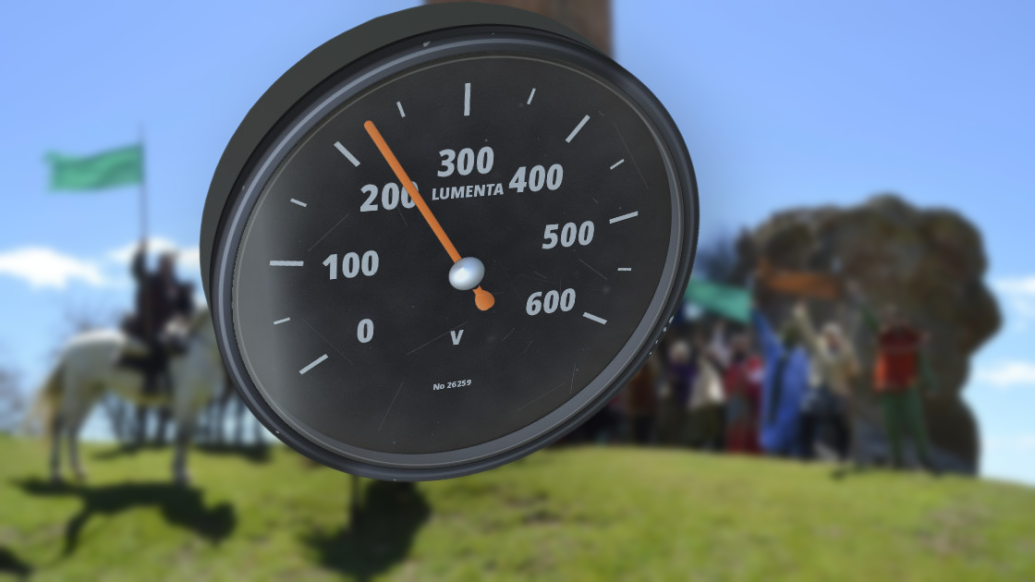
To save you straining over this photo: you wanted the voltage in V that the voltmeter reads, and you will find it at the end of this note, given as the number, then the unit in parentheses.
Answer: 225 (V)
